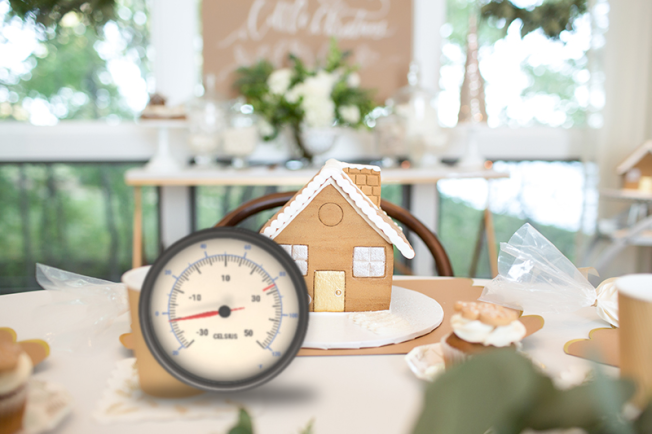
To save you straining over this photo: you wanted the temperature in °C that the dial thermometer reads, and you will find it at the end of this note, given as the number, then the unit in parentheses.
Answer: -20 (°C)
